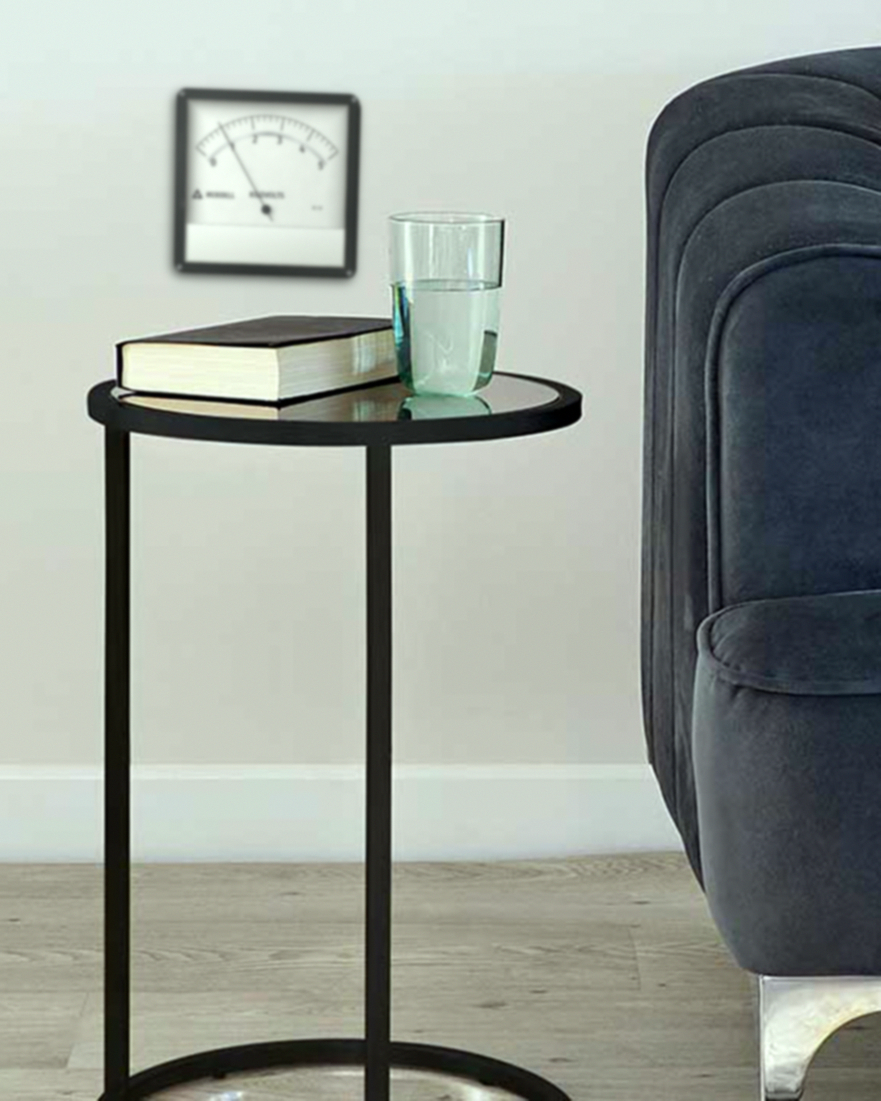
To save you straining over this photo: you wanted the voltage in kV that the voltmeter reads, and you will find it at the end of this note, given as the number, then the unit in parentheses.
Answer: 1 (kV)
